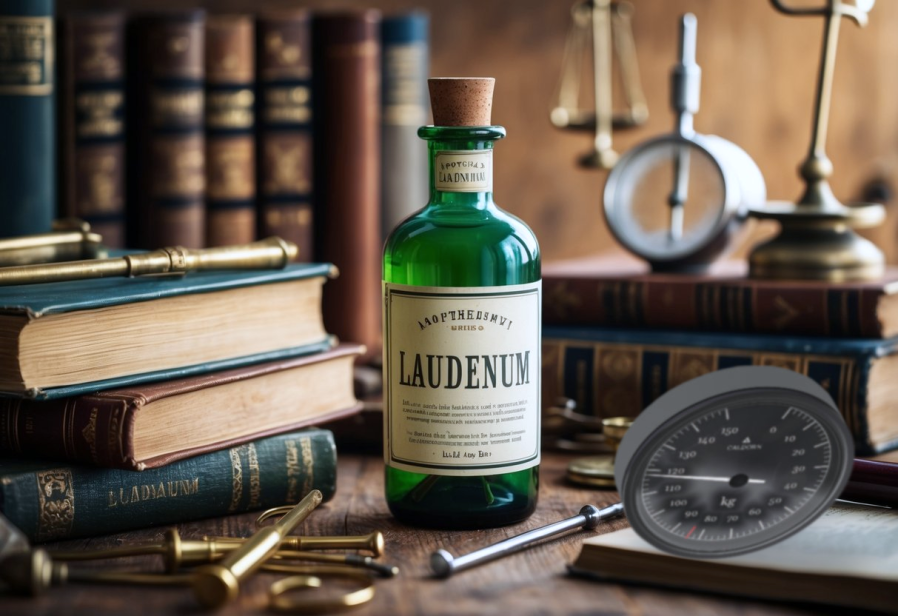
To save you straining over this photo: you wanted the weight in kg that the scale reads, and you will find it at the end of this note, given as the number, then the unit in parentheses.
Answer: 120 (kg)
